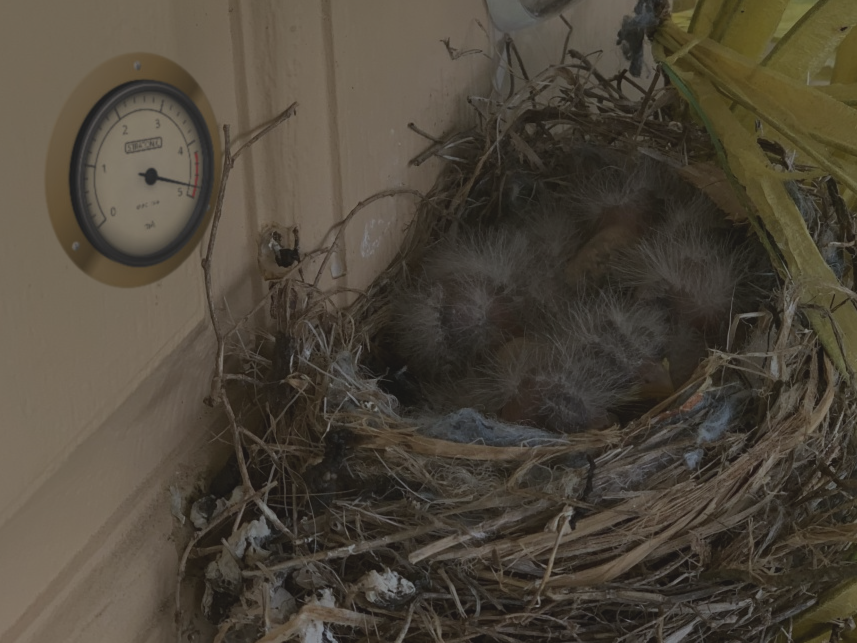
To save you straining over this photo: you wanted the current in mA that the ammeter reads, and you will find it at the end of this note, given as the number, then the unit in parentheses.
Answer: 4.8 (mA)
